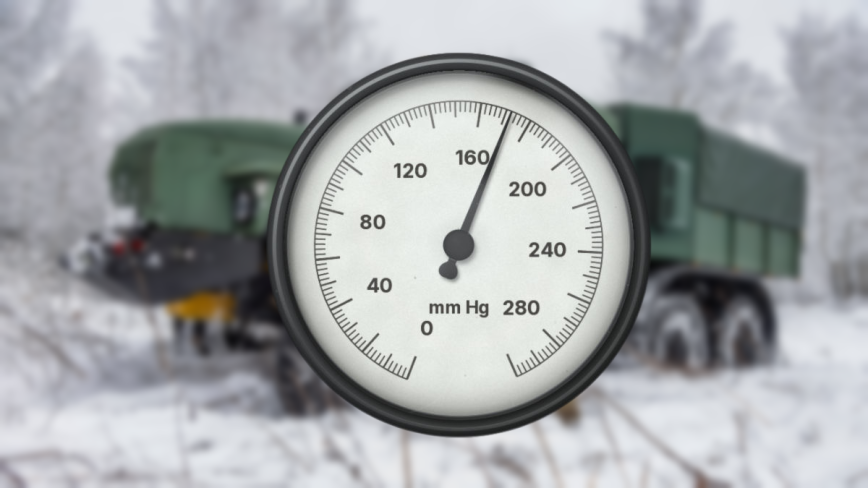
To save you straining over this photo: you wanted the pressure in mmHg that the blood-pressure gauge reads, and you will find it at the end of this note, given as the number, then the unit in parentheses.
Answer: 172 (mmHg)
